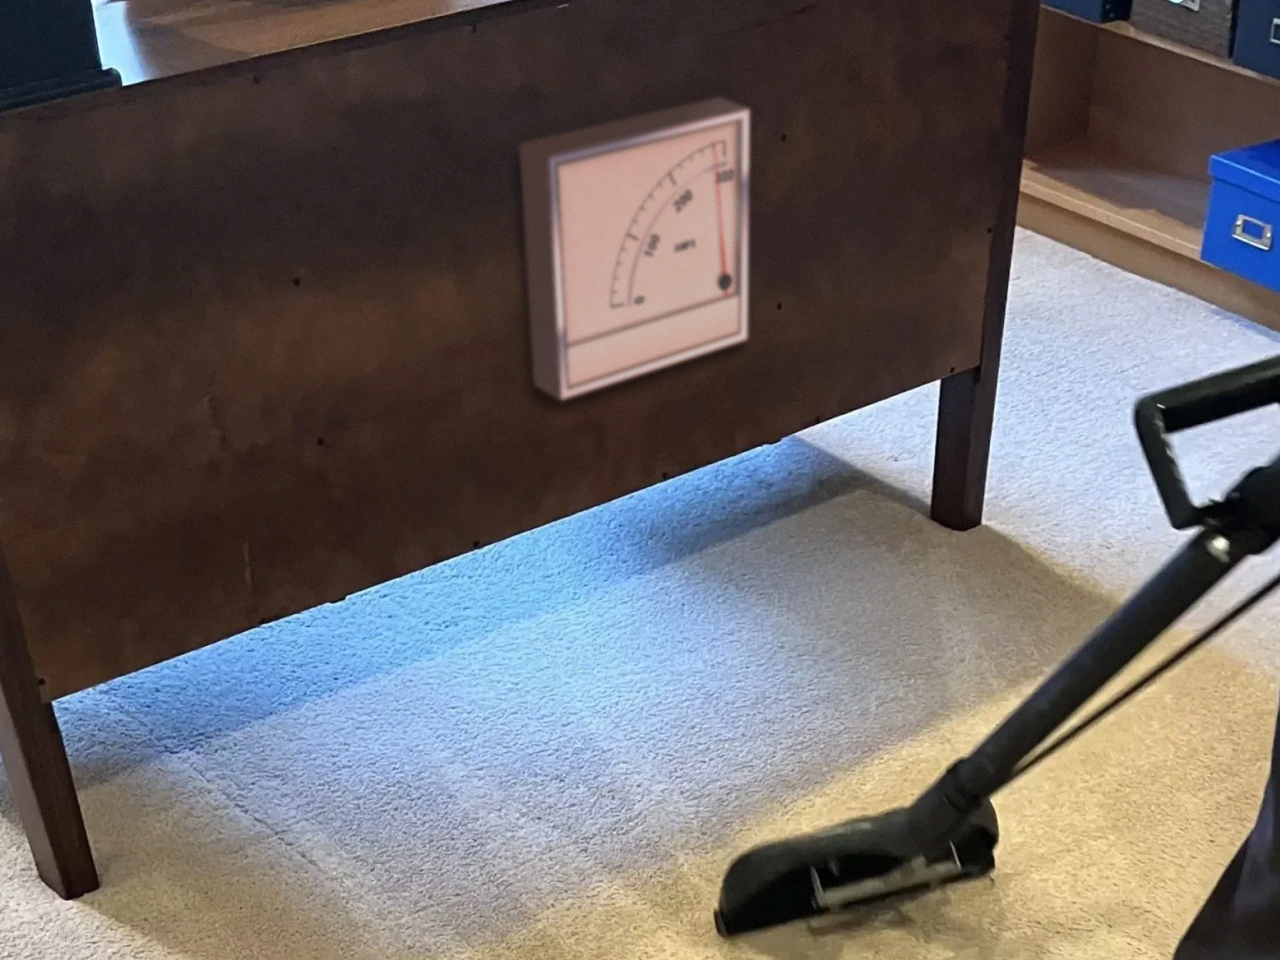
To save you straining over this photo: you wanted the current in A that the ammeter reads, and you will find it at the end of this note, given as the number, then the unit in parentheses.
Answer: 280 (A)
